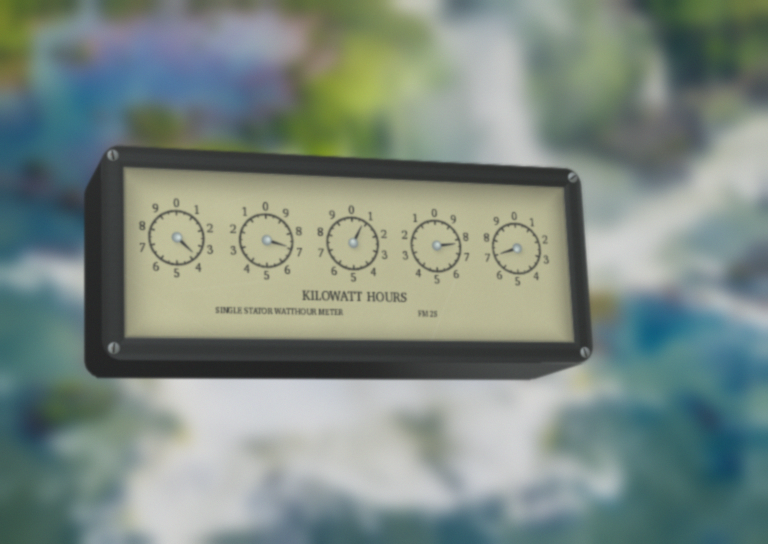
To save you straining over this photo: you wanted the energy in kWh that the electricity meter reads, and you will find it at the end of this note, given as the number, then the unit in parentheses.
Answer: 37077 (kWh)
